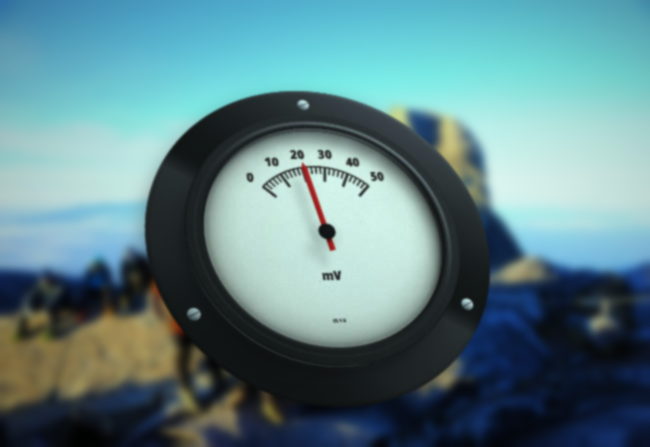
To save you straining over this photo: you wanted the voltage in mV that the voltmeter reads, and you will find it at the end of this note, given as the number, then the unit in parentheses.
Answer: 20 (mV)
